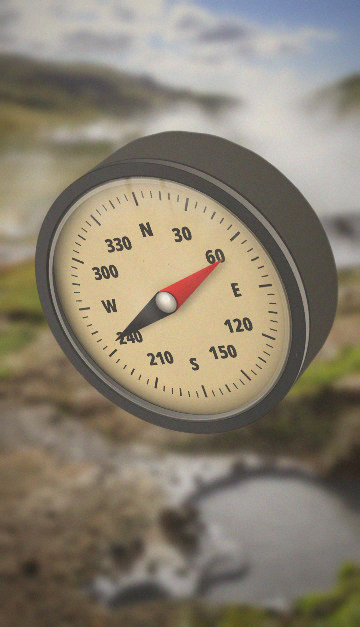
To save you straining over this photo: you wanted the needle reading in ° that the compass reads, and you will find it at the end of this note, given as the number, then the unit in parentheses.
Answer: 65 (°)
